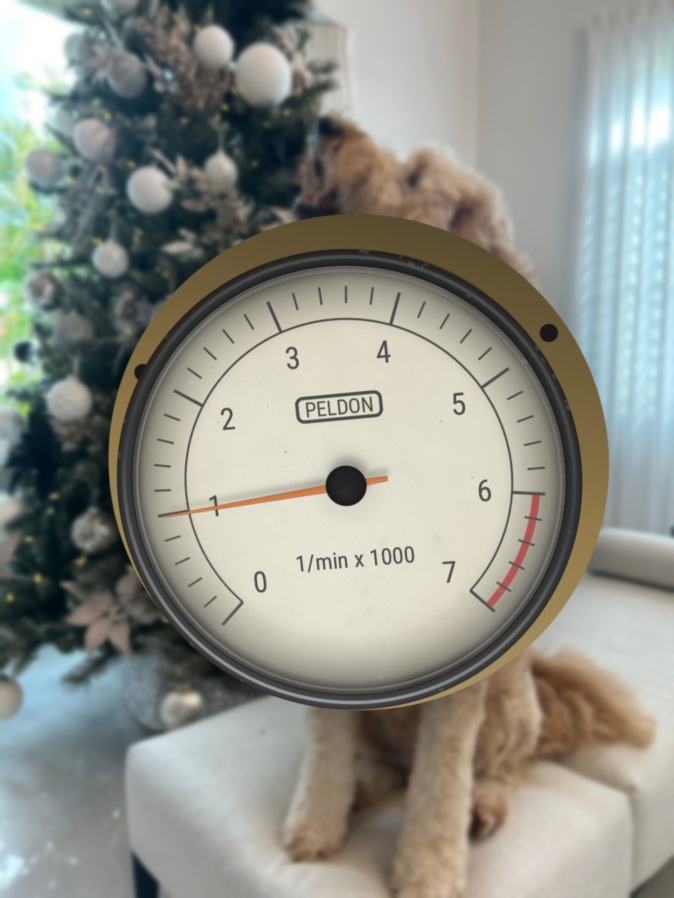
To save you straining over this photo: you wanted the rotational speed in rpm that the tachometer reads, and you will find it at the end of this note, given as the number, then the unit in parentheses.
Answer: 1000 (rpm)
